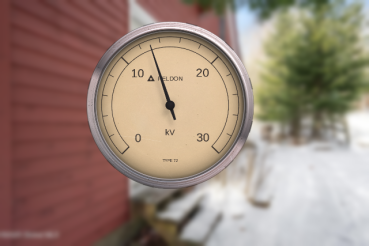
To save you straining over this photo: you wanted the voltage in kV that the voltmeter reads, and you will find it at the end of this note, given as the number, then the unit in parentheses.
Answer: 13 (kV)
